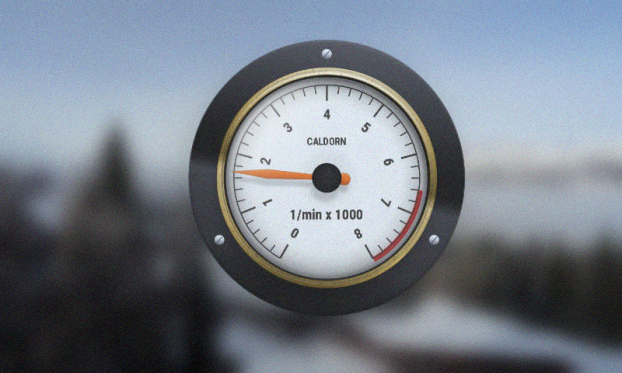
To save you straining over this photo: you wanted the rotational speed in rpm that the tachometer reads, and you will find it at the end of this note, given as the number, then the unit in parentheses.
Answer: 1700 (rpm)
